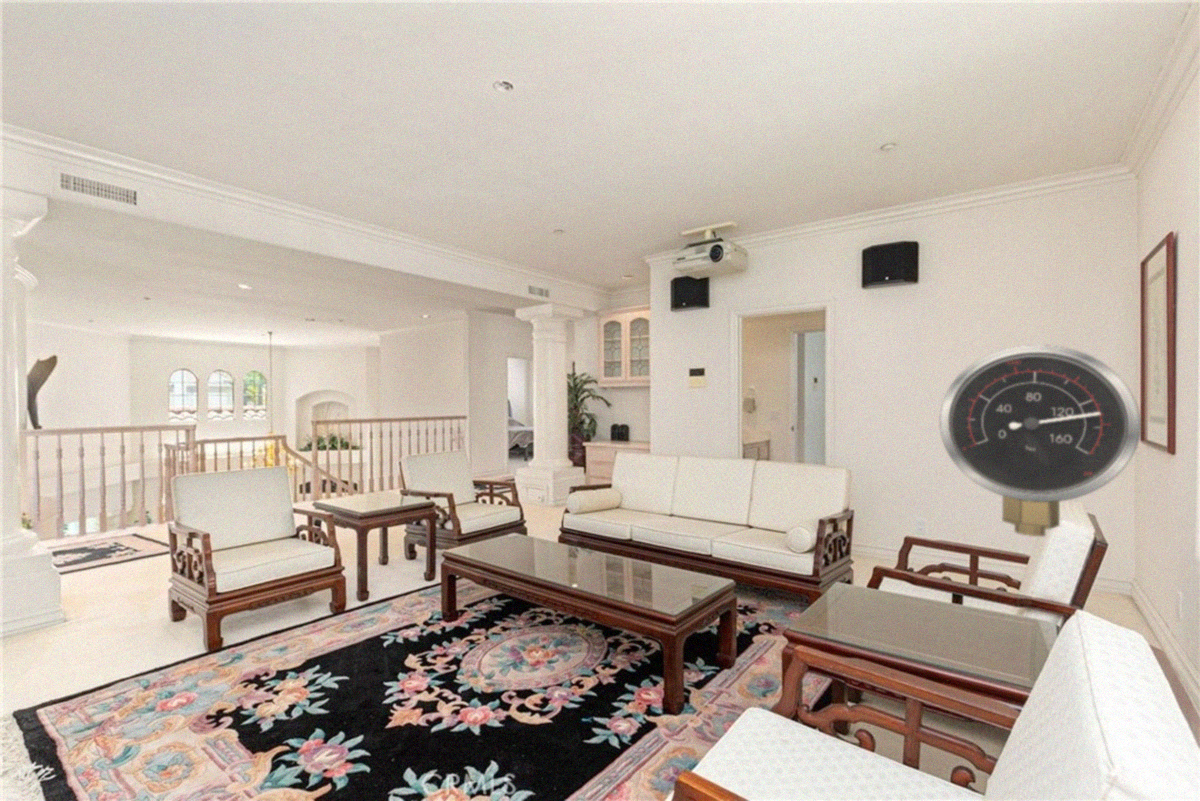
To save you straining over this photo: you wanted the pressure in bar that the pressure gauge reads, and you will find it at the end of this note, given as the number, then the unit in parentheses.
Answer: 130 (bar)
